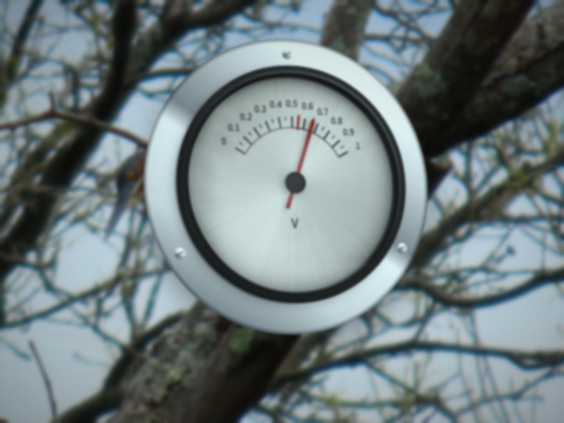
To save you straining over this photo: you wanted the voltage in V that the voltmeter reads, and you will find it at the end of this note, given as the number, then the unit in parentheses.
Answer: 0.65 (V)
